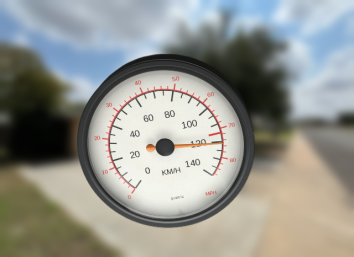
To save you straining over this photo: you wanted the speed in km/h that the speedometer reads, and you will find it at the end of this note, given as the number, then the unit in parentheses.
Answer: 120 (km/h)
